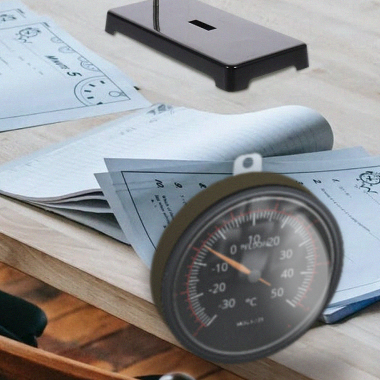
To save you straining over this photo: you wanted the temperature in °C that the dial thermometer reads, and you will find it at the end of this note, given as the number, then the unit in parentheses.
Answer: -5 (°C)
